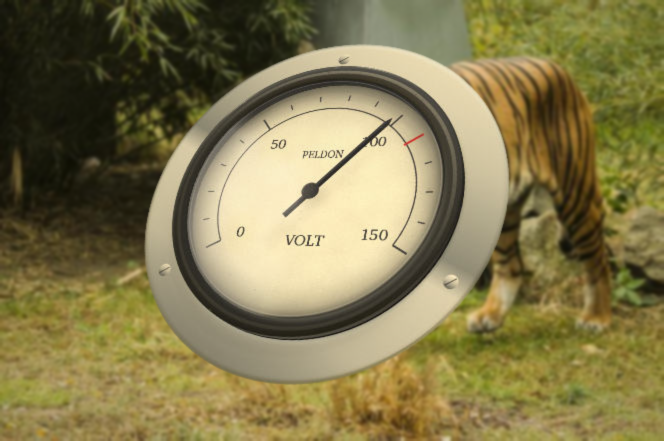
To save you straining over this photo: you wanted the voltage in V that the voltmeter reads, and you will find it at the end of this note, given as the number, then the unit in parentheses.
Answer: 100 (V)
